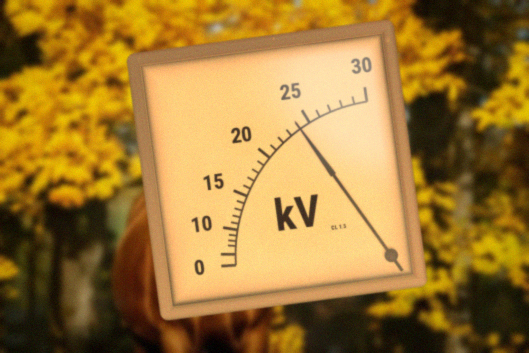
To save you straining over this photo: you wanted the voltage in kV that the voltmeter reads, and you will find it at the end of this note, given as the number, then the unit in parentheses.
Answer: 24 (kV)
